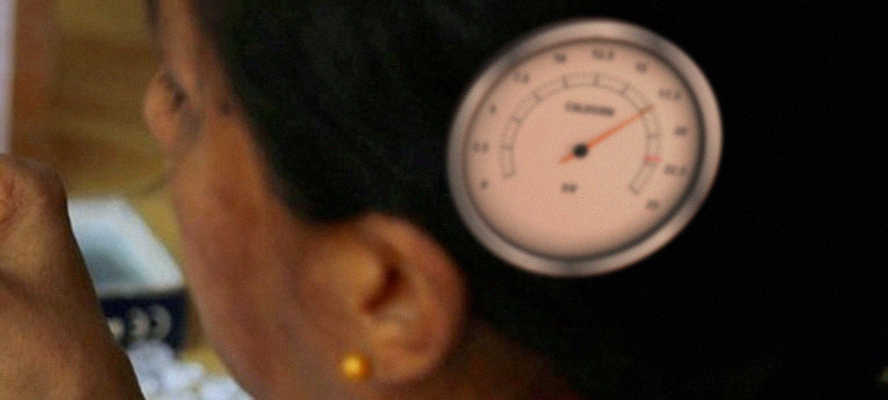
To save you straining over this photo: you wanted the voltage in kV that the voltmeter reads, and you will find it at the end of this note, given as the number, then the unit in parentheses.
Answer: 17.5 (kV)
